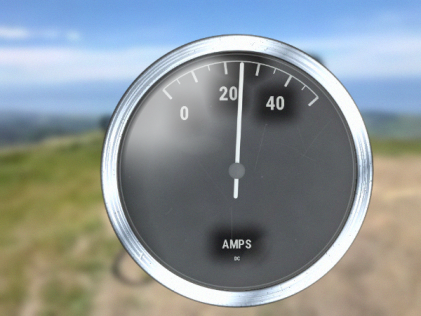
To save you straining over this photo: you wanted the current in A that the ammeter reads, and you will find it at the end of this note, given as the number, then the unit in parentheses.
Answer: 25 (A)
